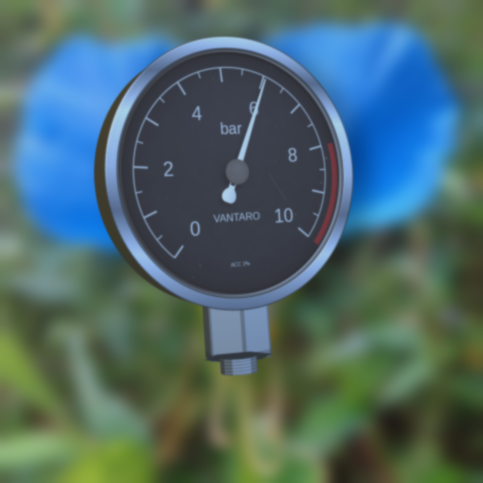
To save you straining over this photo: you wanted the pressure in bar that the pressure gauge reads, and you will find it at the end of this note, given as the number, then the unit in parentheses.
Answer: 6 (bar)
